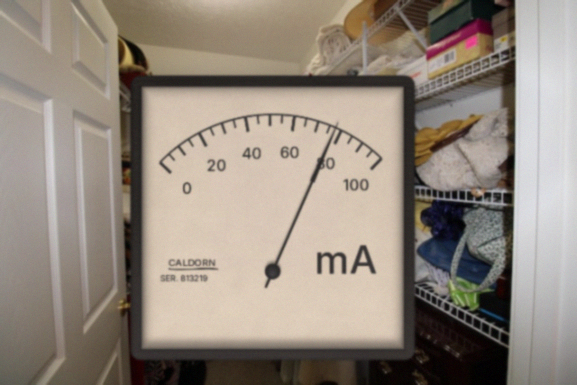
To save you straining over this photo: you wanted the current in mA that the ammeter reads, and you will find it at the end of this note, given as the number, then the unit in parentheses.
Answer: 77.5 (mA)
